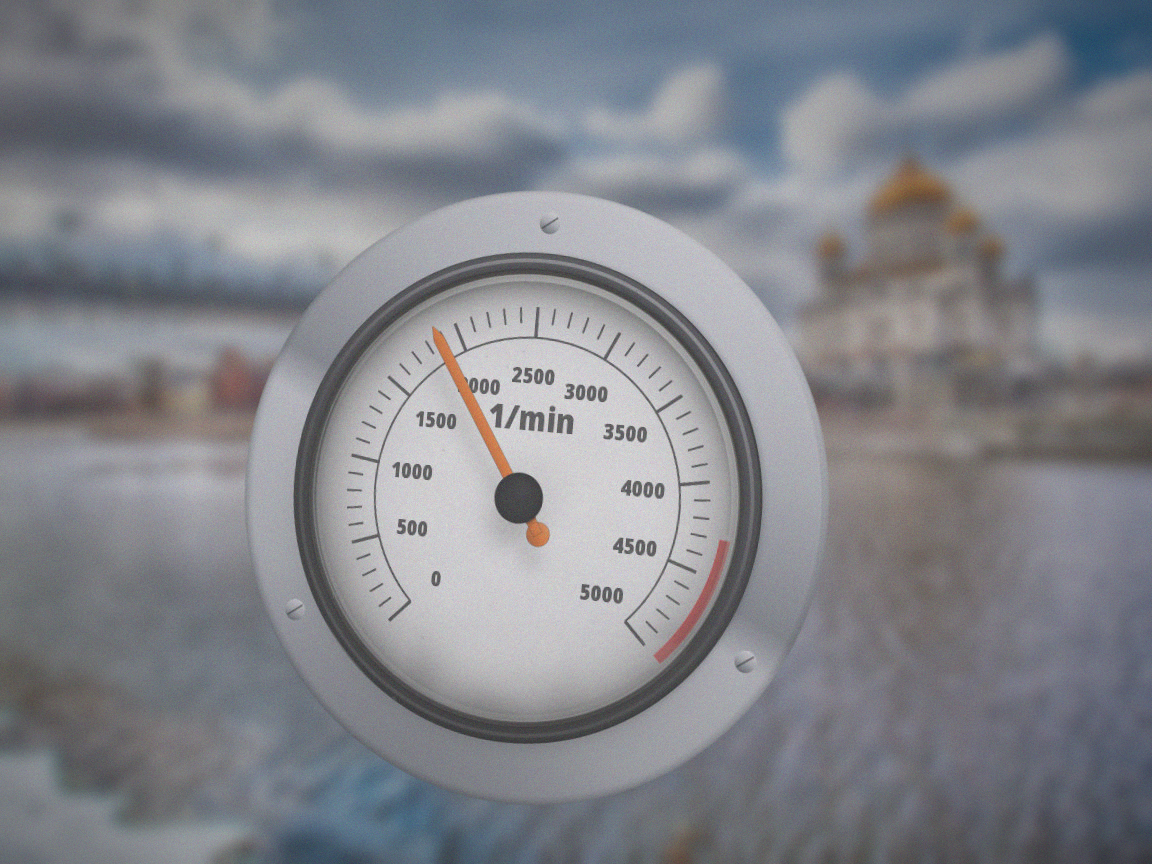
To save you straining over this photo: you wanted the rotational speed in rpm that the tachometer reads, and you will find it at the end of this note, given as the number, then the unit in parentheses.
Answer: 1900 (rpm)
